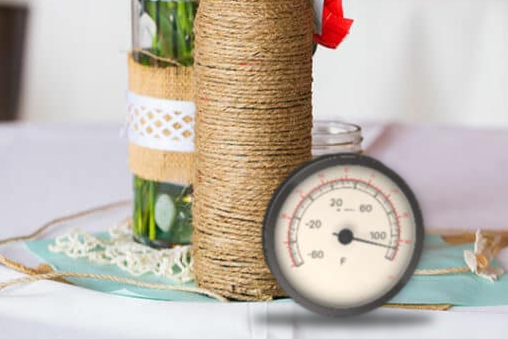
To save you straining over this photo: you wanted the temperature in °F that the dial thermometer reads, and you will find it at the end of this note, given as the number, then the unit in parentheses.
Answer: 110 (°F)
